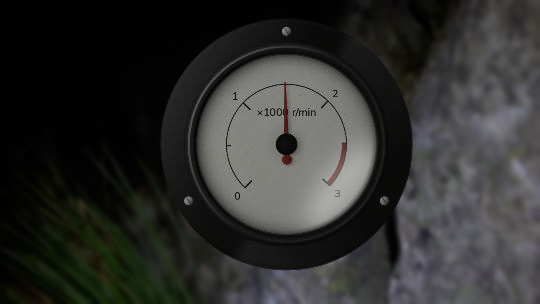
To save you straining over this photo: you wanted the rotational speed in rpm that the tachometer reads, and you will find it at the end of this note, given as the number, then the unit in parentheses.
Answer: 1500 (rpm)
